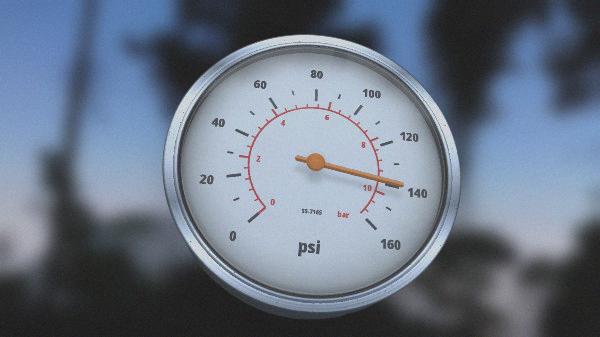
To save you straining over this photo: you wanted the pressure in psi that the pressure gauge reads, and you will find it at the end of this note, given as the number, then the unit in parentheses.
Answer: 140 (psi)
